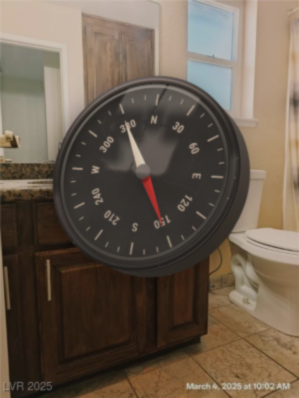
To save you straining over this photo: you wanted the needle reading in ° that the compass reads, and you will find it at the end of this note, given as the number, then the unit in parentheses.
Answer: 150 (°)
